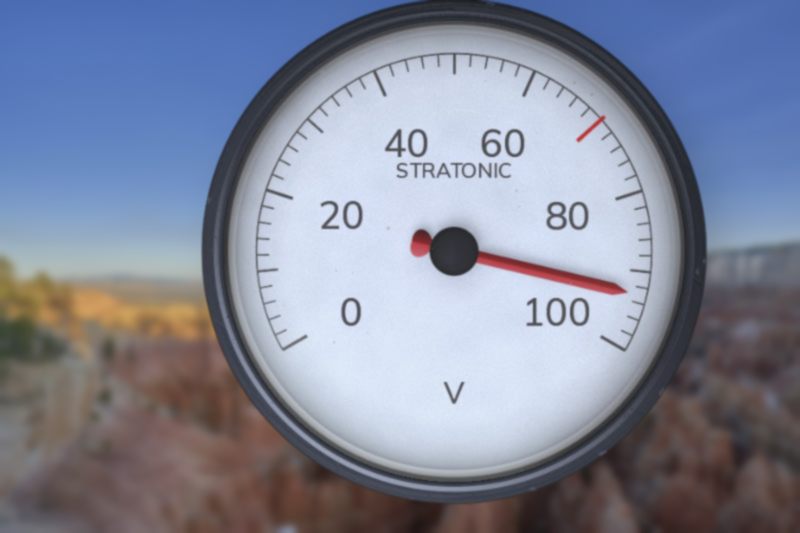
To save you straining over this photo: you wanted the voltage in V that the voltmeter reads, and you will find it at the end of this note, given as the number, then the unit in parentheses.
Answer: 93 (V)
